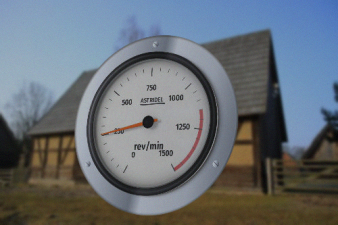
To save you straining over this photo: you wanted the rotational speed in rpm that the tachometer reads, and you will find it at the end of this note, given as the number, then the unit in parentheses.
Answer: 250 (rpm)
